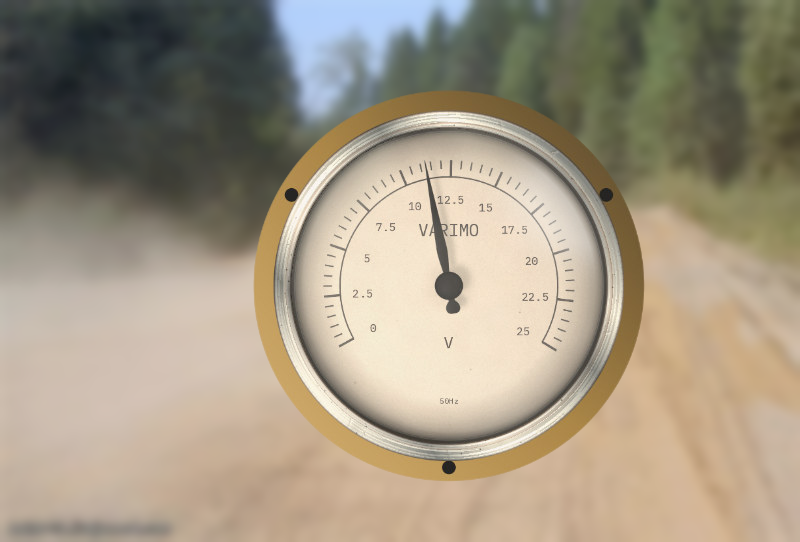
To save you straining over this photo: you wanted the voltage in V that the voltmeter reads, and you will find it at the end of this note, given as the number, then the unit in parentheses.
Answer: 11.25 (V)
